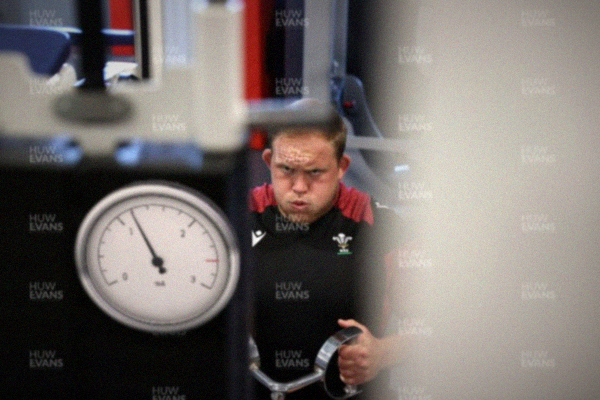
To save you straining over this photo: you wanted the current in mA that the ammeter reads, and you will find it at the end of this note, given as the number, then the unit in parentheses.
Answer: 1.2 (mA)
